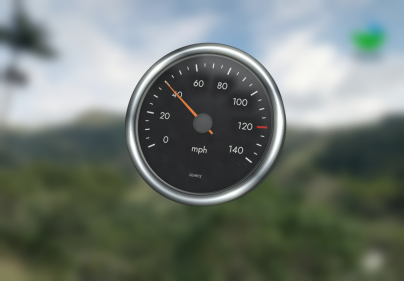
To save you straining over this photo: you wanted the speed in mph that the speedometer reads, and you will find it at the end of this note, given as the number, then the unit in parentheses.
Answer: 40 (mph)
